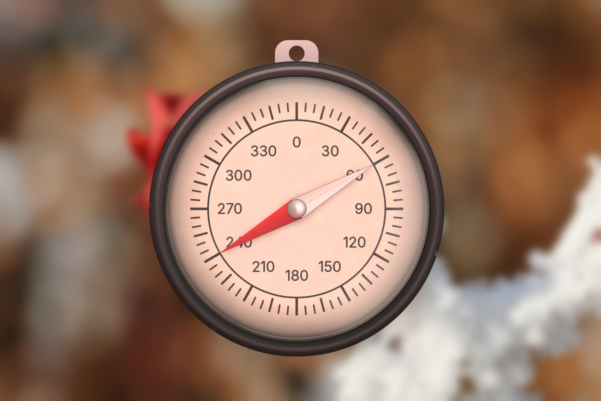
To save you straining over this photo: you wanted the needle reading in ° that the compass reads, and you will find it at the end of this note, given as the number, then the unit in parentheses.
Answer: 240 (°)
